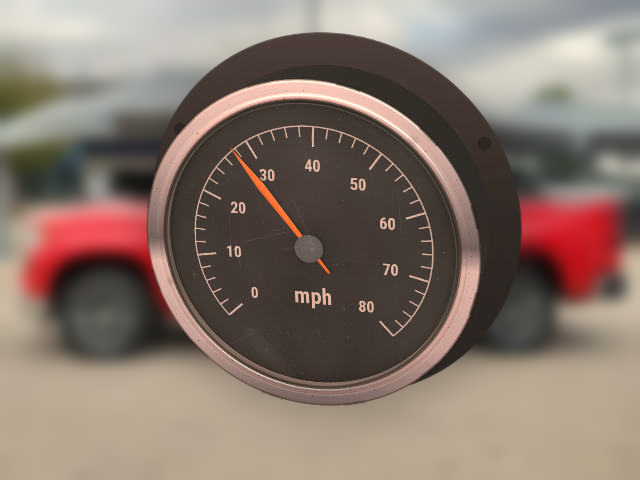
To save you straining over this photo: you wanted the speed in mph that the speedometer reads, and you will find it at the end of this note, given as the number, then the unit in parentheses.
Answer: 28 (mph)
